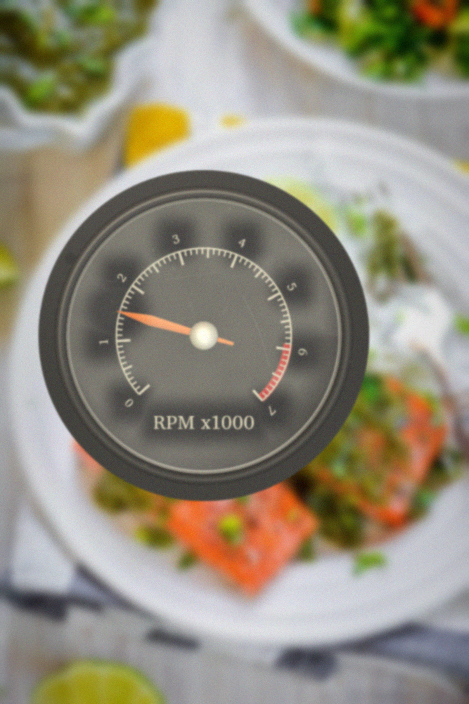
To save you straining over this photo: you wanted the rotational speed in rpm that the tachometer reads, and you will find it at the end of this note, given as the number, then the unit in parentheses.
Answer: 1500 (rpm)
